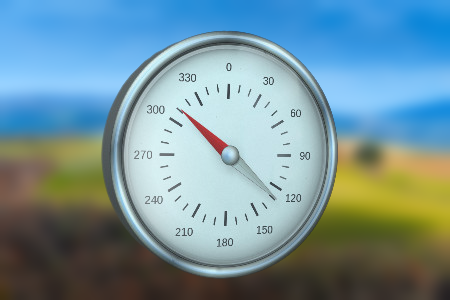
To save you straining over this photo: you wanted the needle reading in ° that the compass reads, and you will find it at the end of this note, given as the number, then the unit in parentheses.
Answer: 310 (°)
